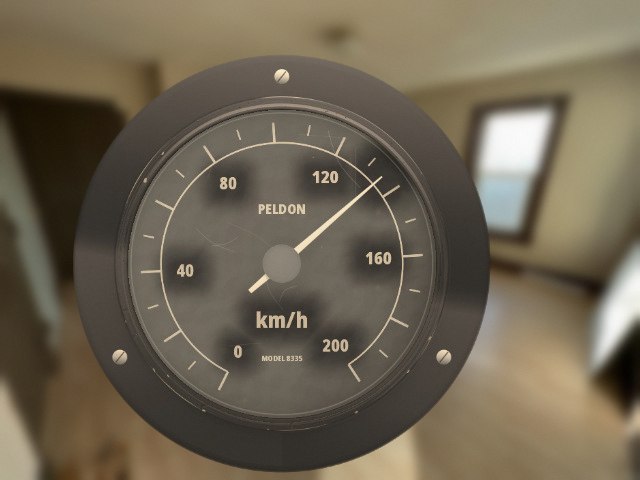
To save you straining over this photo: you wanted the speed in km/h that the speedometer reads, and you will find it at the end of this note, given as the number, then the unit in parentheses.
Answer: 135 (km/h)
